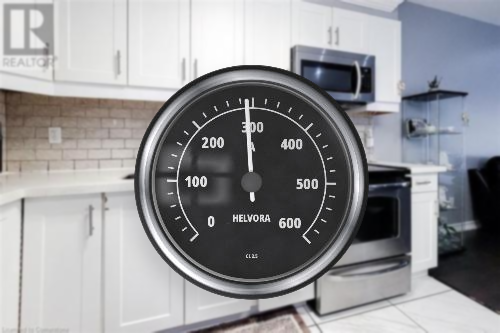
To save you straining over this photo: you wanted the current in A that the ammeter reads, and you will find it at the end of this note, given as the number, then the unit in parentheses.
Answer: 290 (A)
